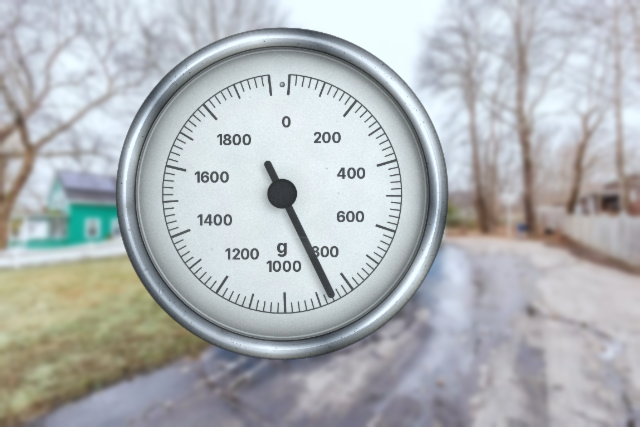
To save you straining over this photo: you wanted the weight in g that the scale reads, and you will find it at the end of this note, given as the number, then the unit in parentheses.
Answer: 860 (g)
